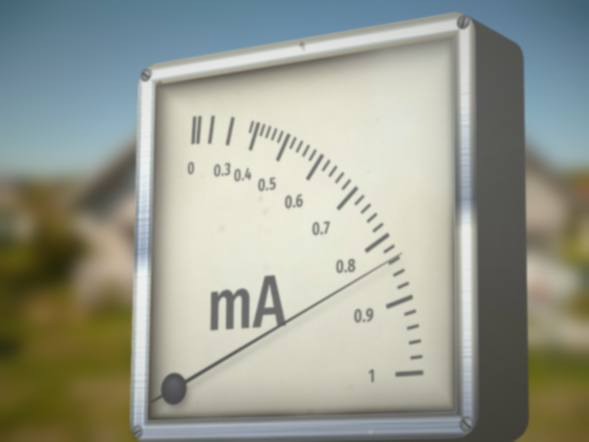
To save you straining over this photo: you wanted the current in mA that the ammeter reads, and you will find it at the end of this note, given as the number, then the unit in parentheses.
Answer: 0.84 (mA)
